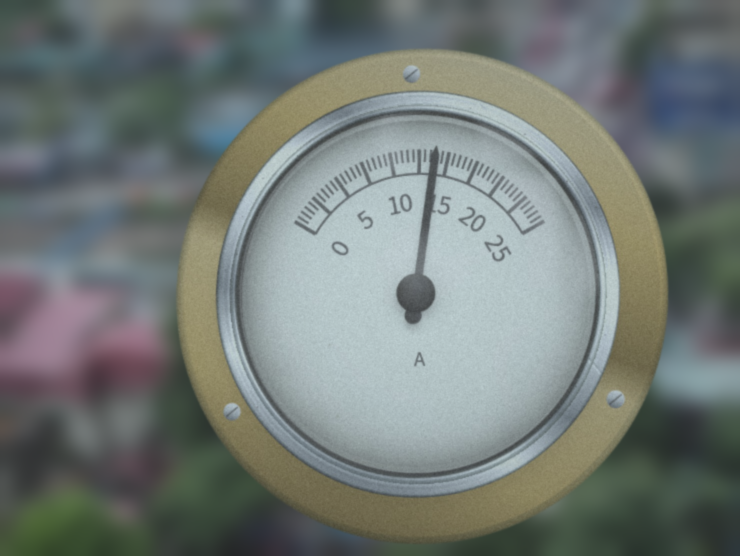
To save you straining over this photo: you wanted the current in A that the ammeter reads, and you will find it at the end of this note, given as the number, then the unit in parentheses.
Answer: 14 (A)
